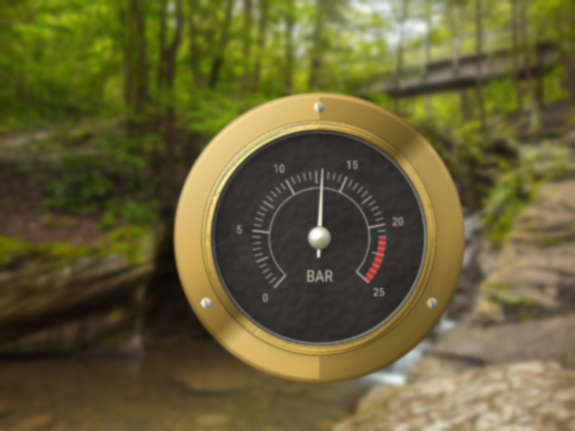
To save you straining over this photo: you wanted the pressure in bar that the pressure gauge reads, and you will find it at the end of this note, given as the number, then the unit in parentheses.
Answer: 13 (bar)
